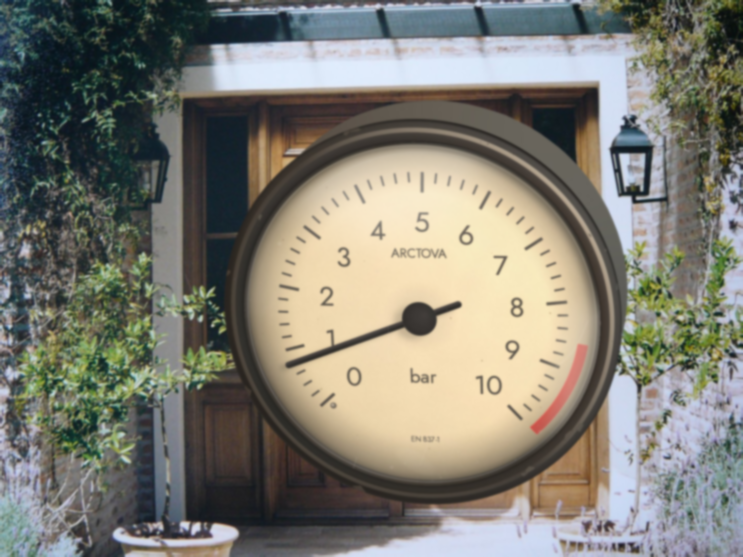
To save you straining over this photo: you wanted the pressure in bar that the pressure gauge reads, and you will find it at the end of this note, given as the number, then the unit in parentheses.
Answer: 0.8 (bar)
